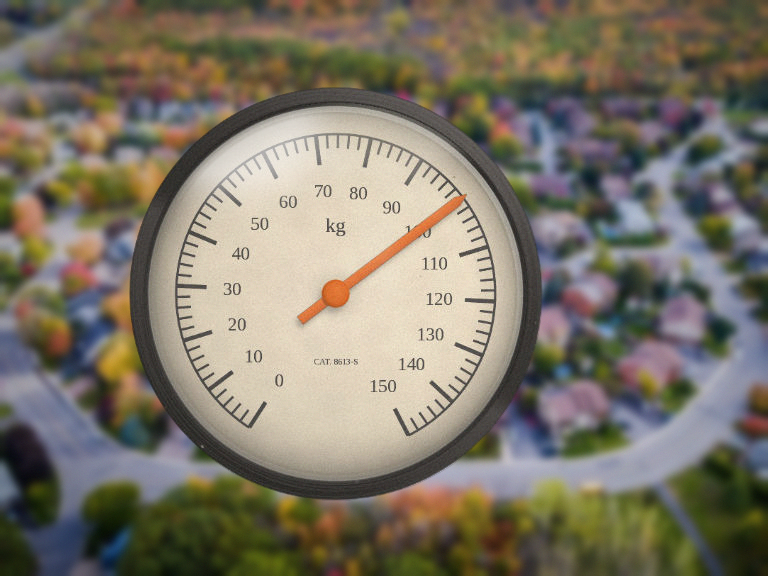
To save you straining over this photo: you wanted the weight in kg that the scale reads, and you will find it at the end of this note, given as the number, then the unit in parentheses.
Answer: 100 (kg)
